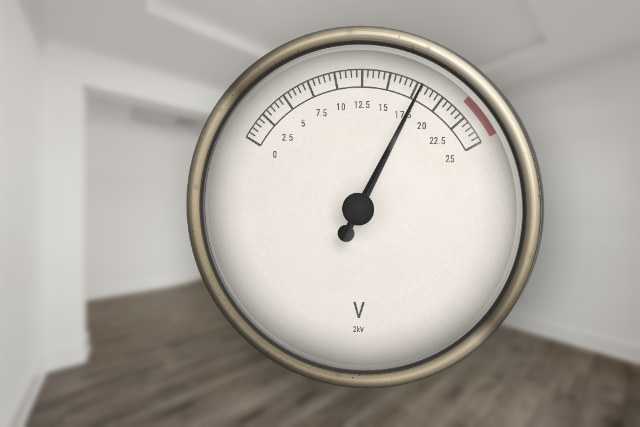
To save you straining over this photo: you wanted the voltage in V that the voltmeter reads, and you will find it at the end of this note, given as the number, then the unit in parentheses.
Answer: 18 (V)
